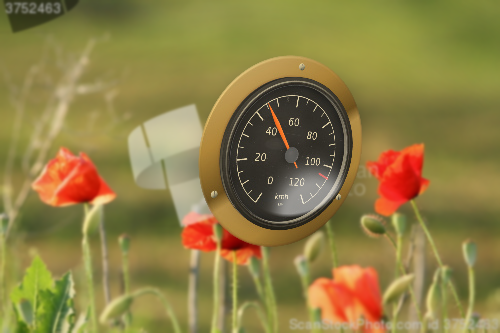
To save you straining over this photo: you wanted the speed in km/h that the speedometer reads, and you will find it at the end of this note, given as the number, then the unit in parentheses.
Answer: 45 (km/h)
